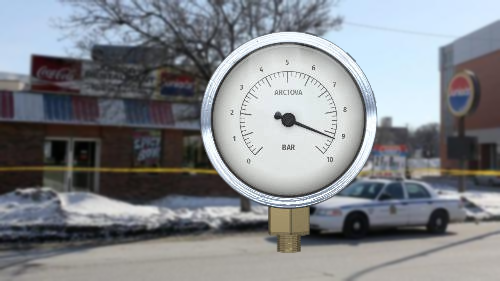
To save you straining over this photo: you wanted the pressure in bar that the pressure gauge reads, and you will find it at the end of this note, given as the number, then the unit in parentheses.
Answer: 9.2 (bar)
